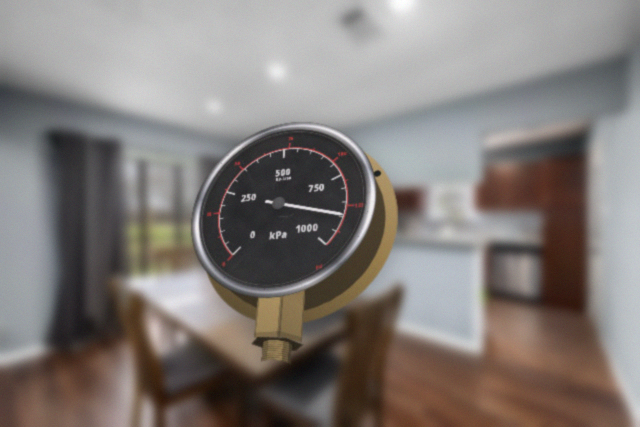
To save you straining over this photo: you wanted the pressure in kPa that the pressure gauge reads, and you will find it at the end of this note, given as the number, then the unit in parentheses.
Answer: 900 (kPa)
